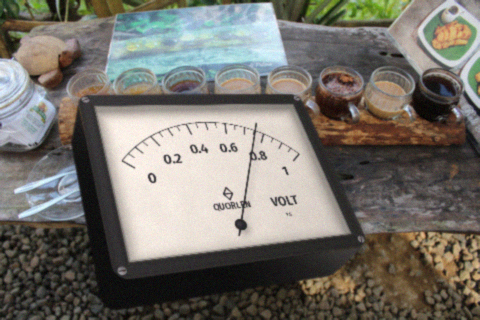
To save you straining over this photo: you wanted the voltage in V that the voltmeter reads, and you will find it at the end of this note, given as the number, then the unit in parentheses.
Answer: 0.75 (V)
